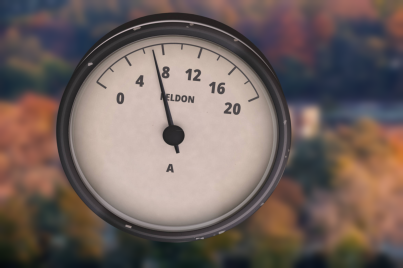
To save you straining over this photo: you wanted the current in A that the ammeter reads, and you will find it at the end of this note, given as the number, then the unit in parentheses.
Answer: 7 (A)
